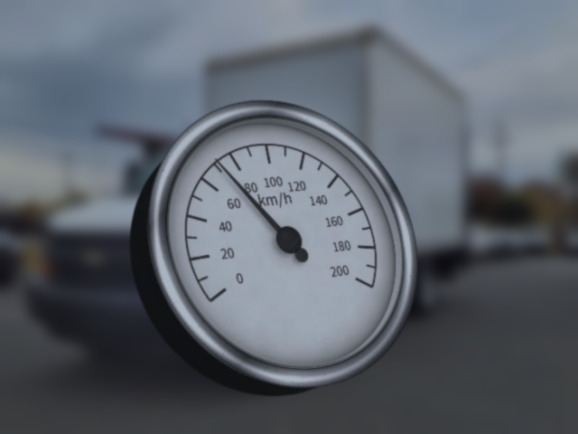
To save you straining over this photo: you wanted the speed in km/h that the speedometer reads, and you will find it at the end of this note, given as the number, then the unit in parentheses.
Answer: 70 (km/h)
